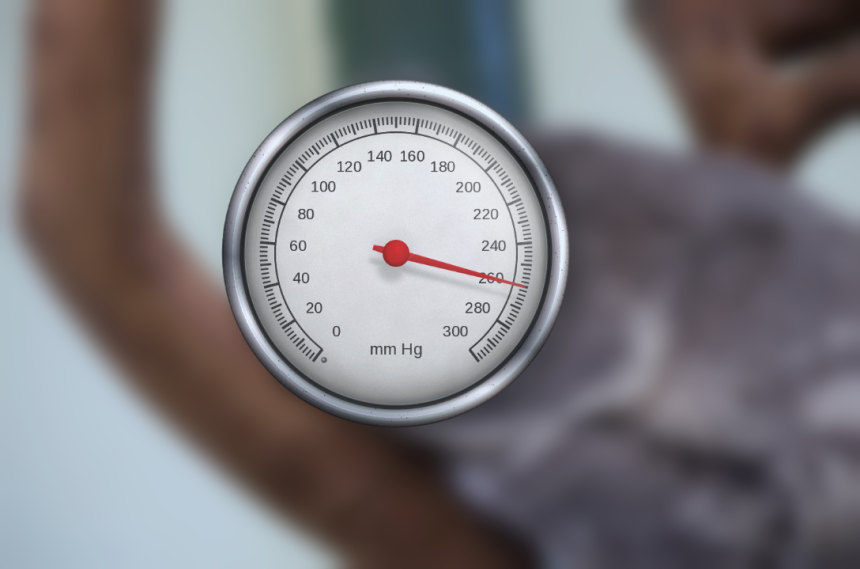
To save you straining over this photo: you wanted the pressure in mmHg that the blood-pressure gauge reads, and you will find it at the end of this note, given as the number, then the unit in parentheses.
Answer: 260 (mmHg)
